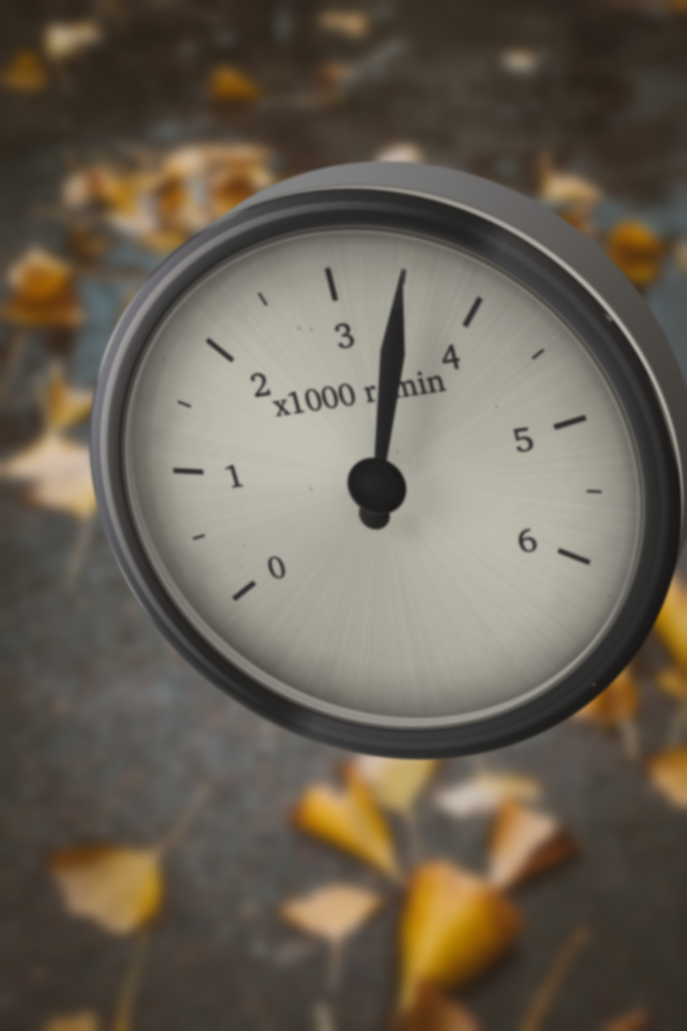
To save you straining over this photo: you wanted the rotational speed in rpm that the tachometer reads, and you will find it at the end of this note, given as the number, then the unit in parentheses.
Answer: 3500 (rpm)
